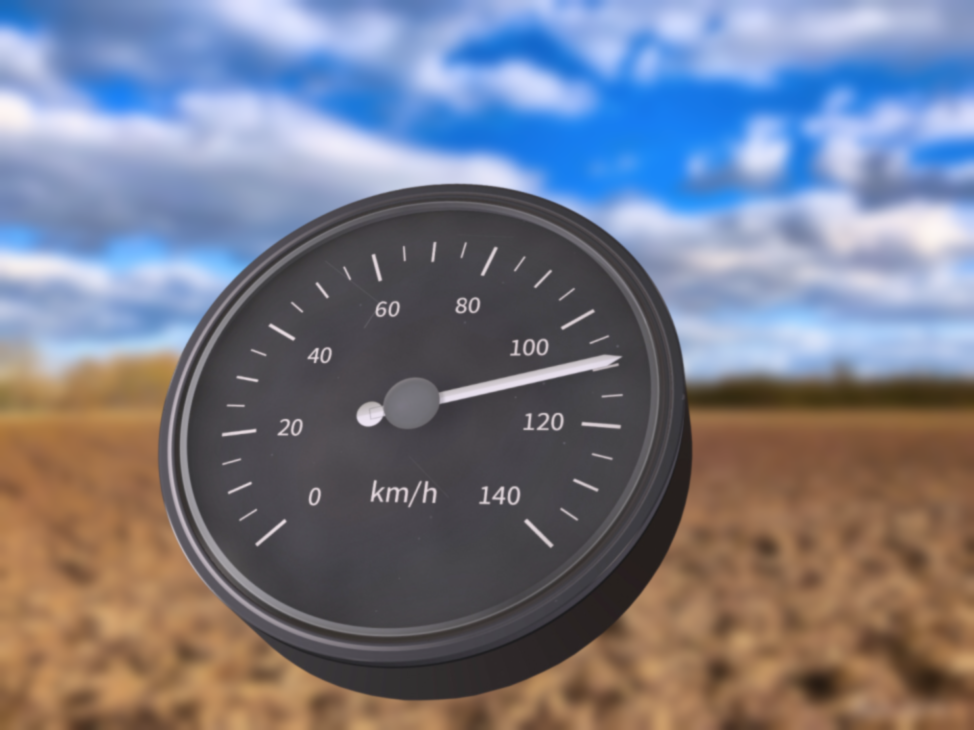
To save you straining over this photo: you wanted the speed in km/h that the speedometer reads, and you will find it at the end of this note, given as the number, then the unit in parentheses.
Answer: 110 (km/h)
